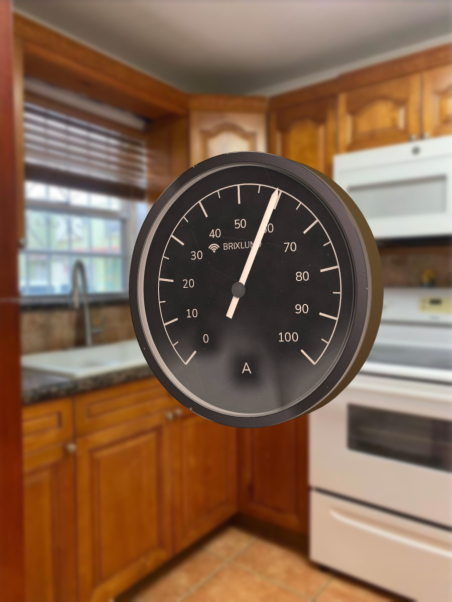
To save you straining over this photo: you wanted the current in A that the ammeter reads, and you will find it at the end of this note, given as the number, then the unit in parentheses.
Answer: 60 (A)
